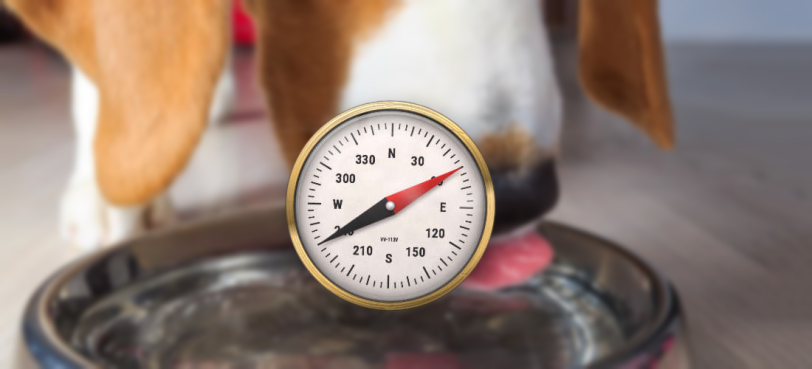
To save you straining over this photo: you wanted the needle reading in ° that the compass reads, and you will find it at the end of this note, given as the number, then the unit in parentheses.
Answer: 60 (°)
